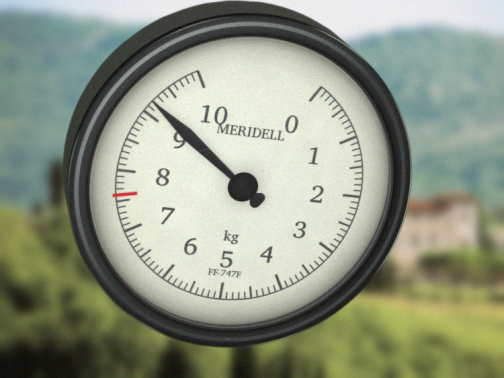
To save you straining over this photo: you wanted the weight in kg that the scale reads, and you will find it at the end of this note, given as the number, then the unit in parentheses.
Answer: 9.2 (kg)
